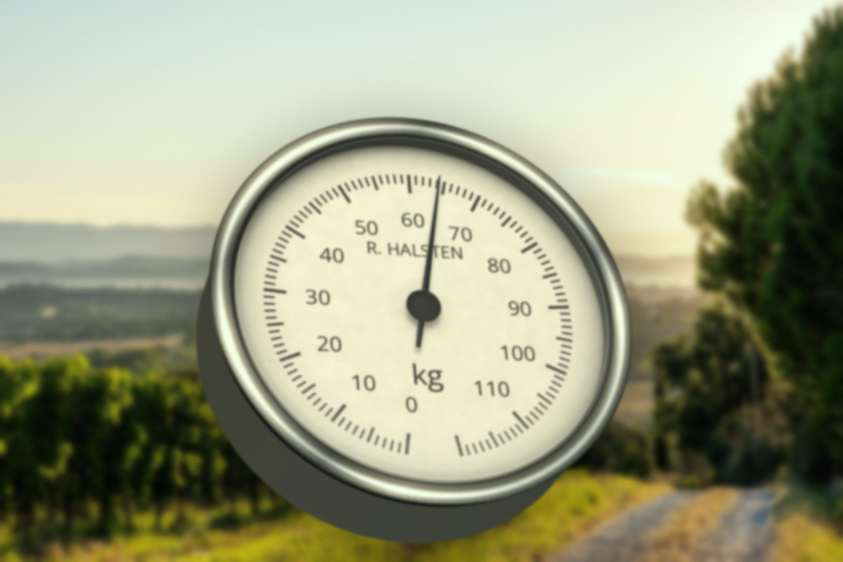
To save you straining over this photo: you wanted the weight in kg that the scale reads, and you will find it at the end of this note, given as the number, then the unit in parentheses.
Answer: 64 (kg)
